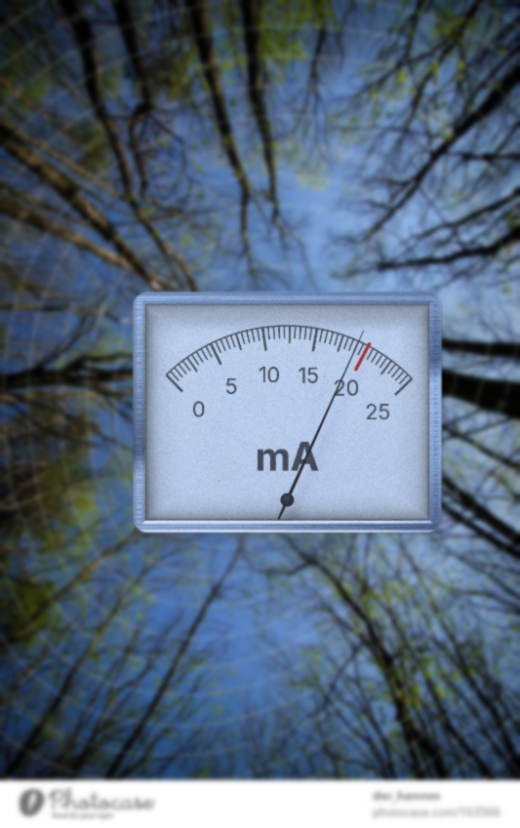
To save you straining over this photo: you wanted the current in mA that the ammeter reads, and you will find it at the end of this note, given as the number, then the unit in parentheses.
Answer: 19 (mA)
